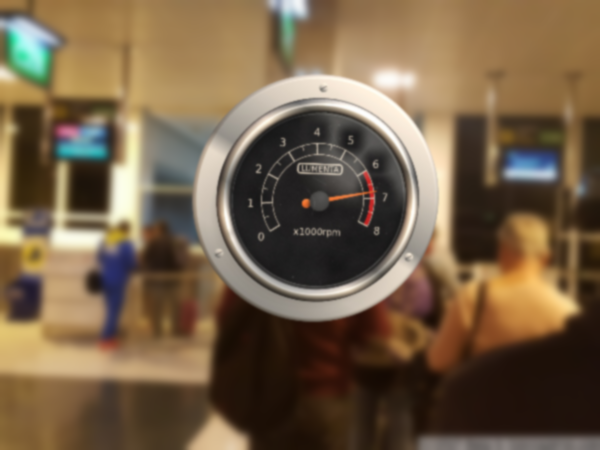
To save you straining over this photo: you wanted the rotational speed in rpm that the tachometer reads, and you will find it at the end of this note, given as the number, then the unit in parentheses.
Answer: 6750 (rpm)
